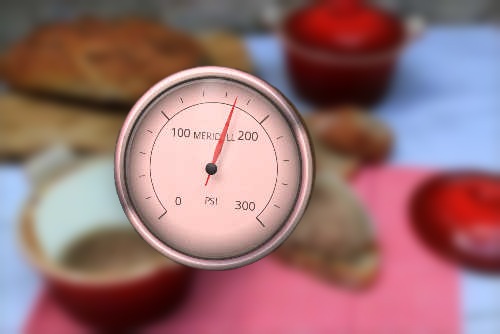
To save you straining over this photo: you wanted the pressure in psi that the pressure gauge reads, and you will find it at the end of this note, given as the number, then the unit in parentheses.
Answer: 170 (psi)
